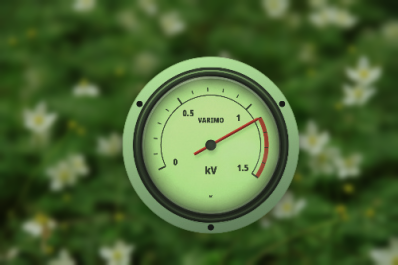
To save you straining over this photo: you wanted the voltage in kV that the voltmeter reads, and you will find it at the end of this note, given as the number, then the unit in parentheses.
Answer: 1.1 (kV)
